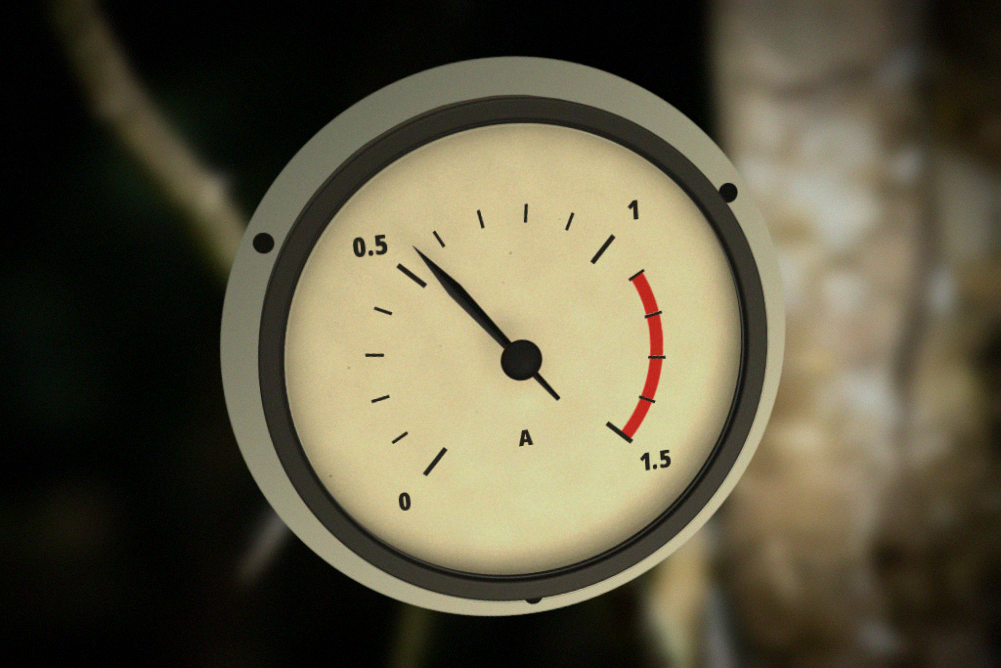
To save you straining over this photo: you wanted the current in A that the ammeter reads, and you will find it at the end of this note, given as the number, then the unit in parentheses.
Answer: 0.55 (A)
